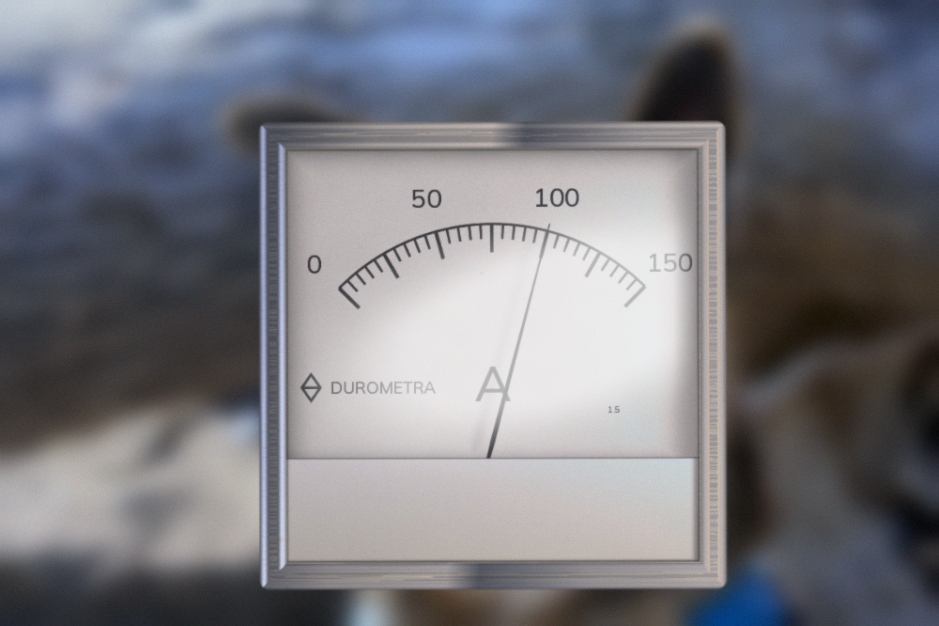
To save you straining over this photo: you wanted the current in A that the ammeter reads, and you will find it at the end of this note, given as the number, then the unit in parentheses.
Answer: 100 (A)
